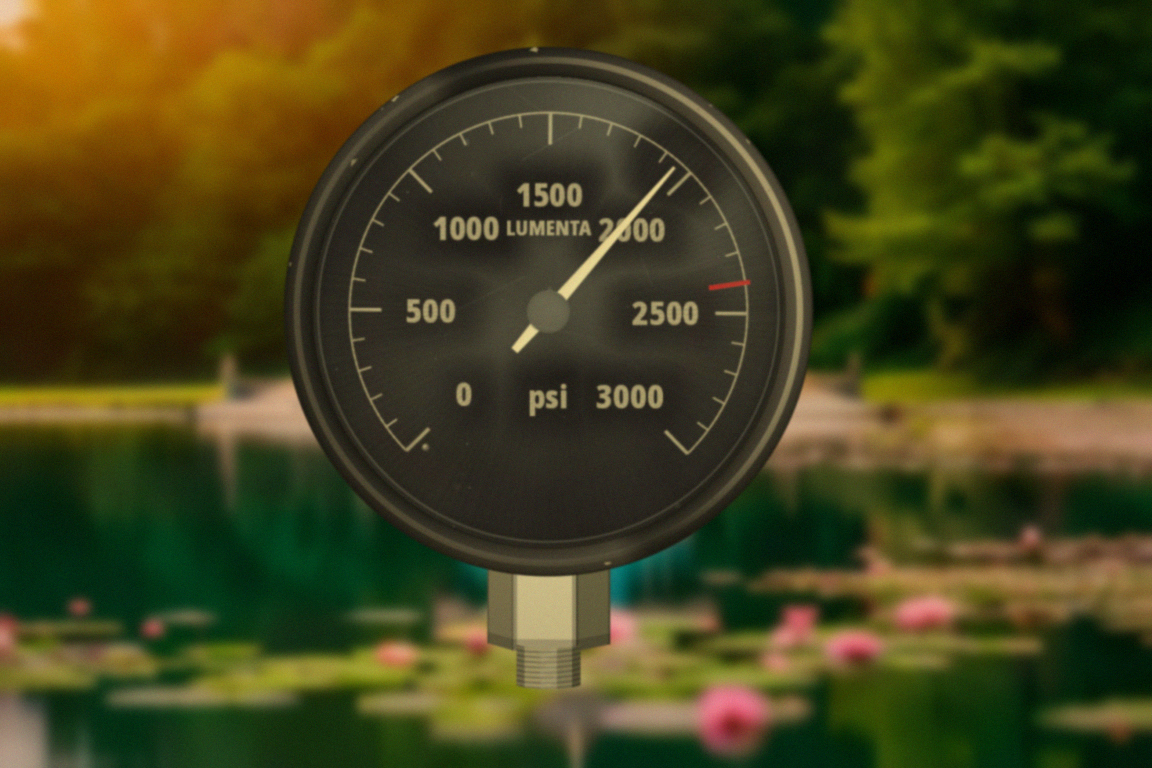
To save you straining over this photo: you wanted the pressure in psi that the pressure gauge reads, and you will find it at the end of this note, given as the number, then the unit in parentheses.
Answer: 1950 (psi)
